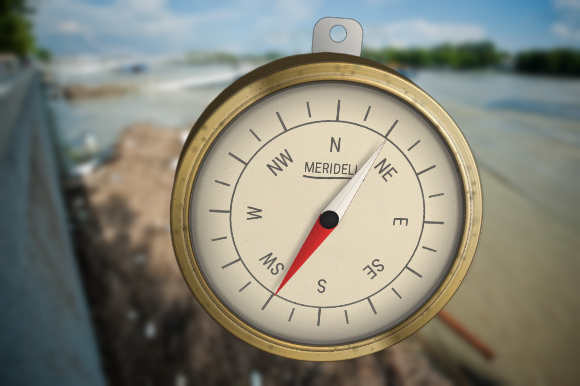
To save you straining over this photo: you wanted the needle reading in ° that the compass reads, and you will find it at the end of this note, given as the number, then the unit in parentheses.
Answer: 210 (°)
